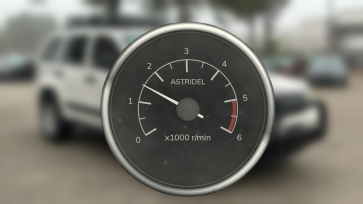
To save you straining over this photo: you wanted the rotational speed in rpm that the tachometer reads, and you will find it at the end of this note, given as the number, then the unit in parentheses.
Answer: 1500 (rpm)
